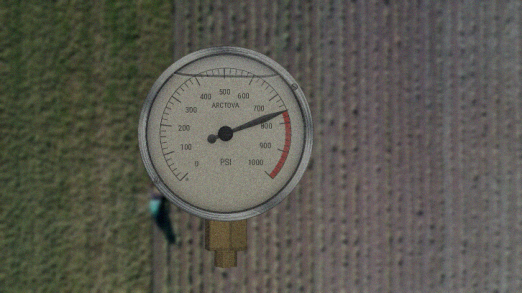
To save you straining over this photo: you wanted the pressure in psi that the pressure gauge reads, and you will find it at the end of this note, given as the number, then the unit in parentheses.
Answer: 760 (psi)
